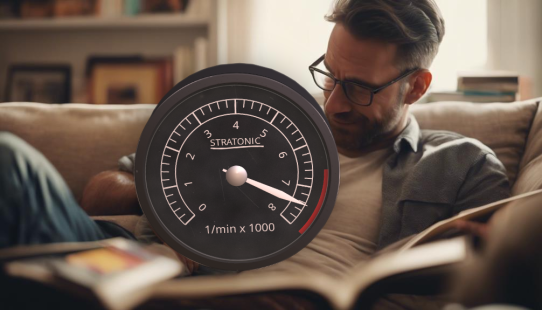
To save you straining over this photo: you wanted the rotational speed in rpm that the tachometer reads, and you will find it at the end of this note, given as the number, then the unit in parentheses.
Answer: 7400 (rpm)
